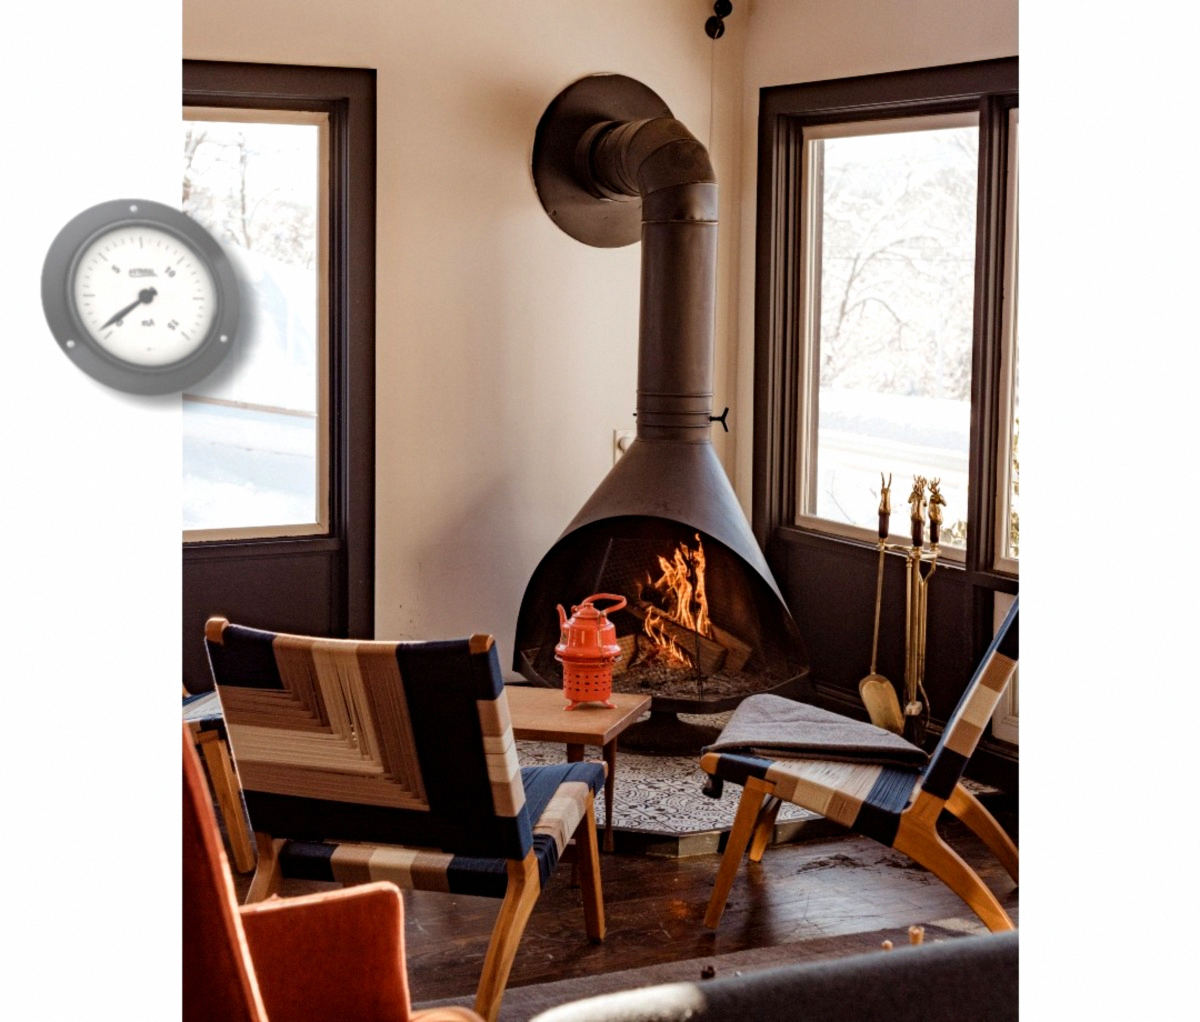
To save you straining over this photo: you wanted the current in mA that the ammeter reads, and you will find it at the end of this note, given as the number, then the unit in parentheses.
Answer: 0.5 (mA)
